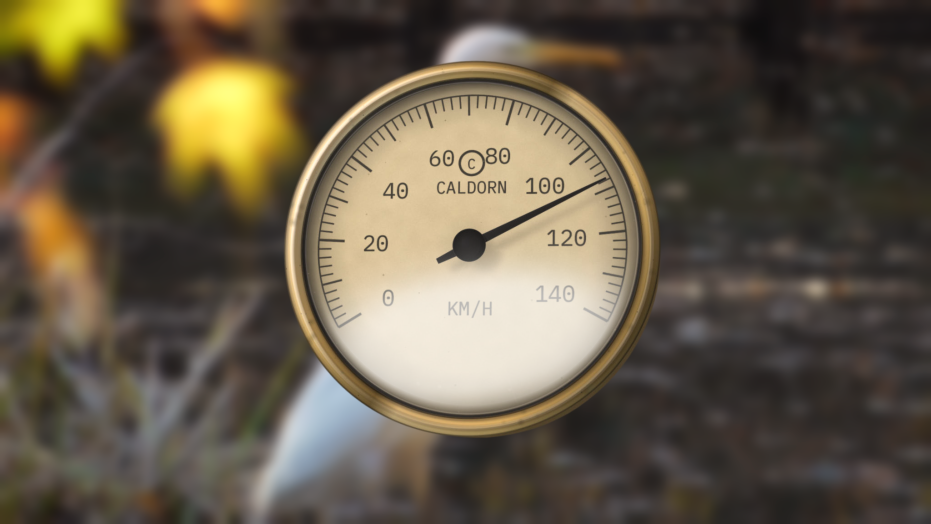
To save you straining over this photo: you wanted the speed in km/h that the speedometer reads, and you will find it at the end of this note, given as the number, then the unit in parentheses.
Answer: 108 (km/h)
